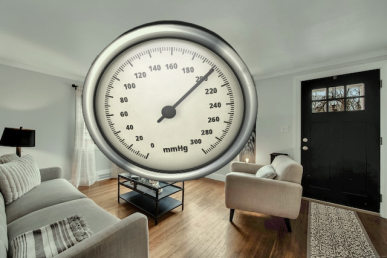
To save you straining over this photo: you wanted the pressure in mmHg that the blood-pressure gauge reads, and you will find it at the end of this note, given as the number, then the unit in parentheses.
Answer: 200 (mmHg)
